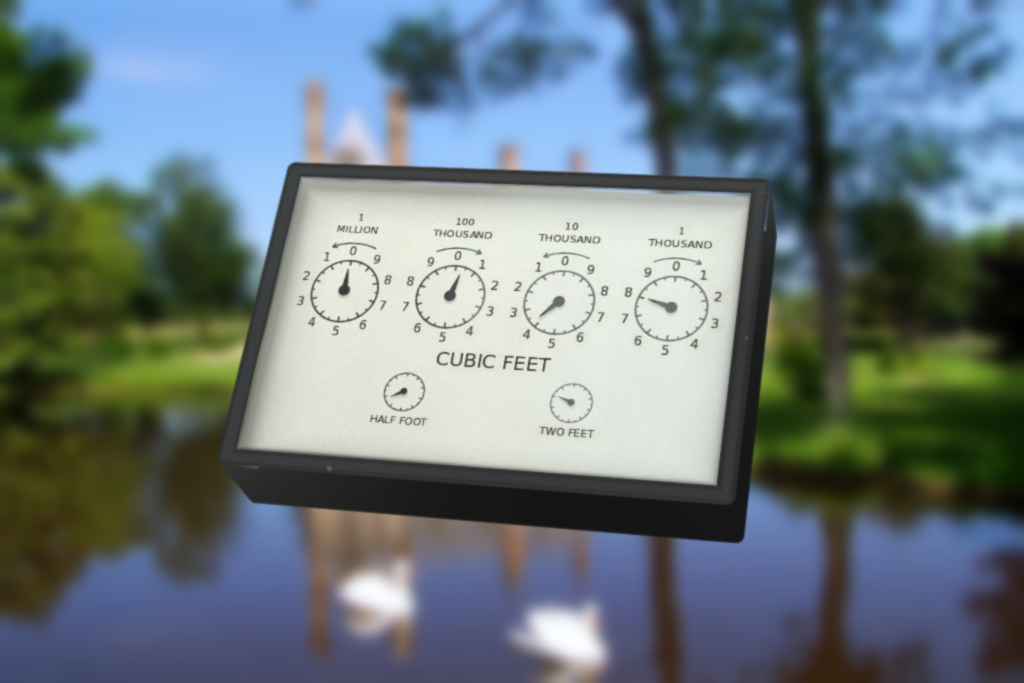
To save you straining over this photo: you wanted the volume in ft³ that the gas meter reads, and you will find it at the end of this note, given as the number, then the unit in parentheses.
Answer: 3800 (ft³)
